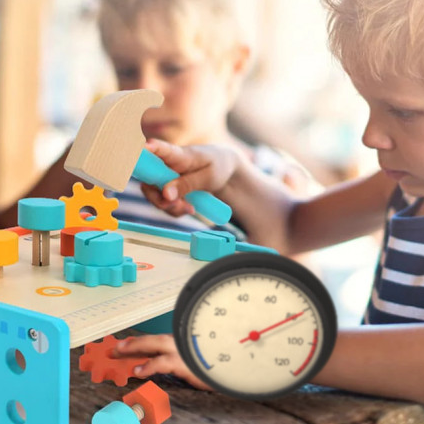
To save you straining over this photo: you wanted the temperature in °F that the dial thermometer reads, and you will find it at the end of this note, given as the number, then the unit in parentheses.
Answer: 80 (°F)
